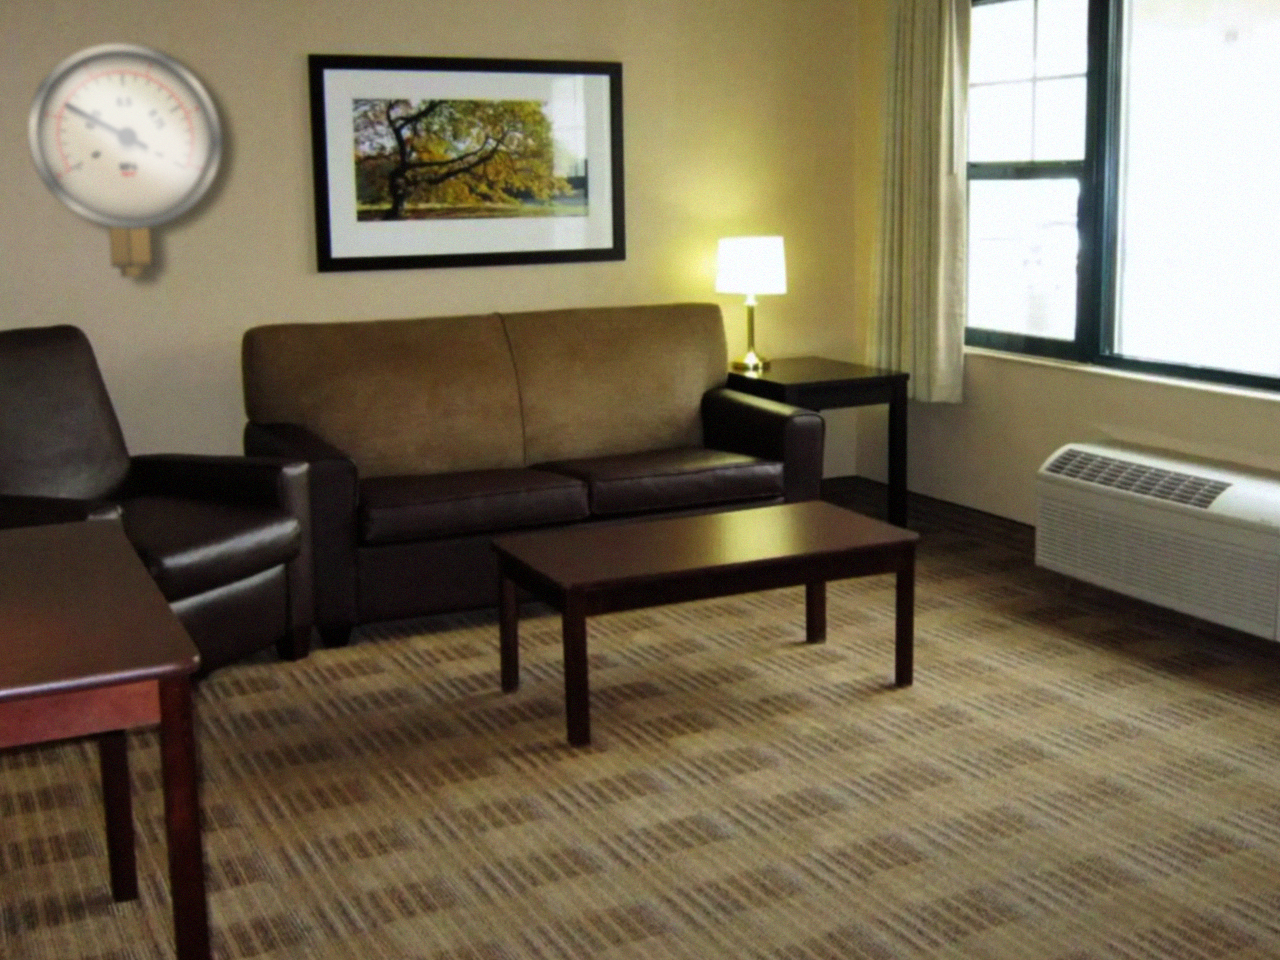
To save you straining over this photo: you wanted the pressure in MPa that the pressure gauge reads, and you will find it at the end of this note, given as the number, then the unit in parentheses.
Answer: 0.25 (MPa)
